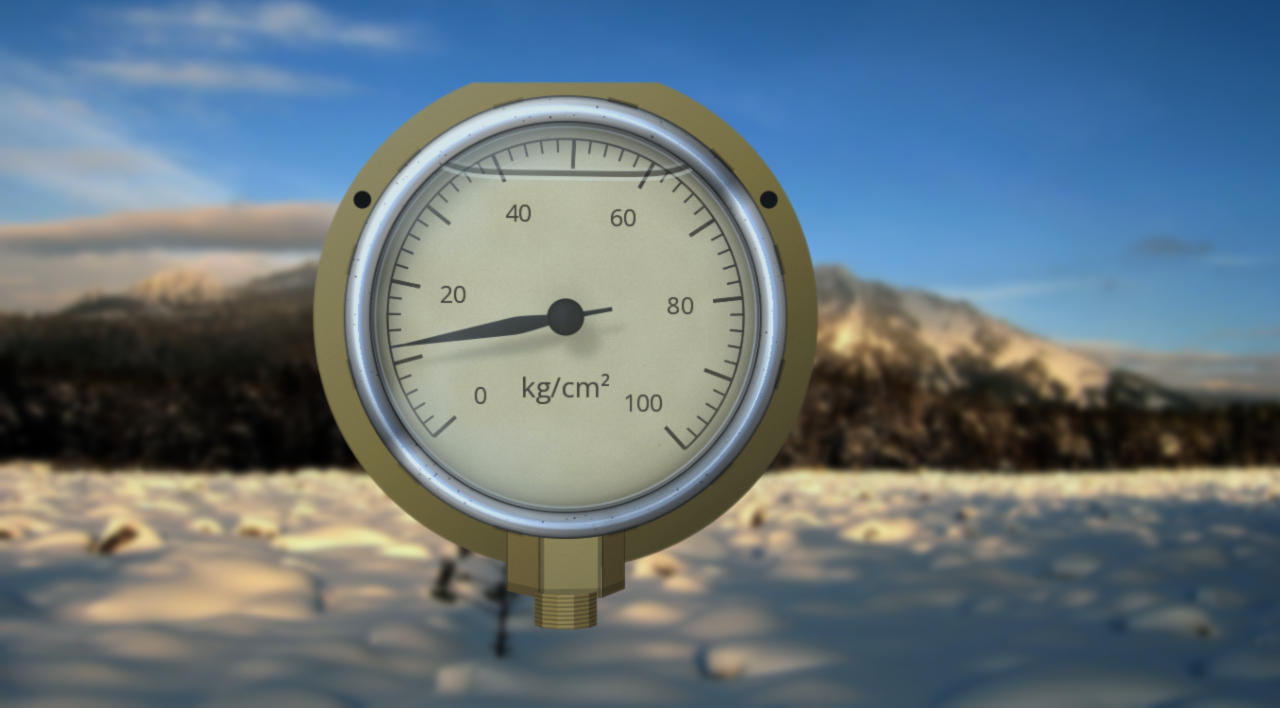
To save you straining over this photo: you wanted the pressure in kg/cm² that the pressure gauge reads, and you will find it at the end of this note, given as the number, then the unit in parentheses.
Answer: 12 (kg/cm²)
